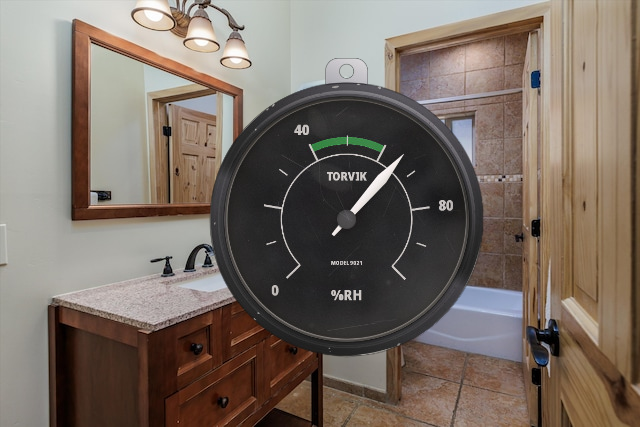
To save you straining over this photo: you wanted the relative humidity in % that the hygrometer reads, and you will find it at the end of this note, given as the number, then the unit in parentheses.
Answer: 65 (%)
